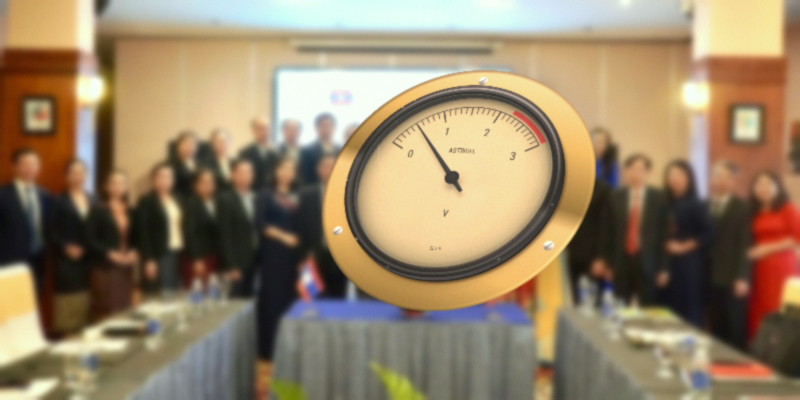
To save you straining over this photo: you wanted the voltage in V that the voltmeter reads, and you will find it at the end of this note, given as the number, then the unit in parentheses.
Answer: 0.5 (V)
